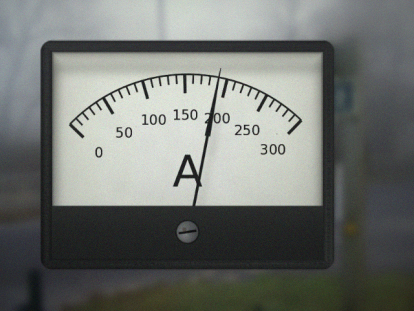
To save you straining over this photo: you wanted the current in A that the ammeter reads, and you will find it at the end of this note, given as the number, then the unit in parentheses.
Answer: 190 (A)
